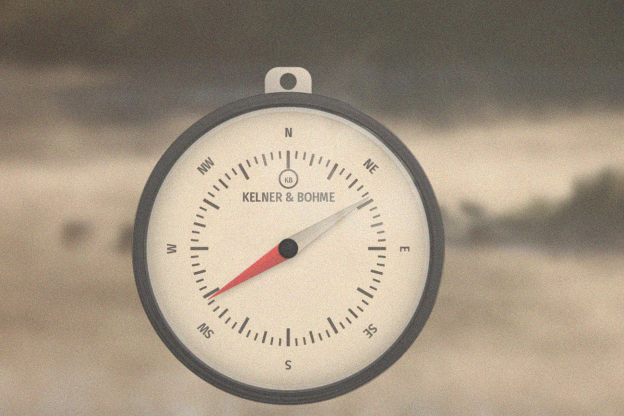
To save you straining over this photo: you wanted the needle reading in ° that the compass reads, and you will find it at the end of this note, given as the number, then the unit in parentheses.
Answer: 237.5 (°)
